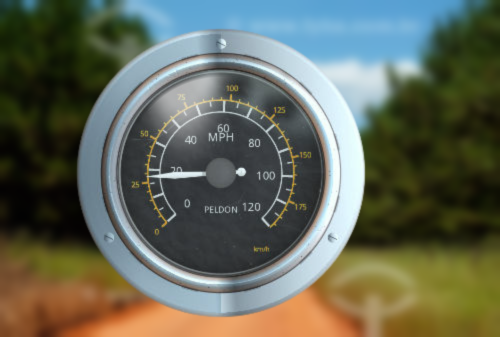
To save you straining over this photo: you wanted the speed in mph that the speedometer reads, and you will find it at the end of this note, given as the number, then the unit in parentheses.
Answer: 17.5 (mph)
